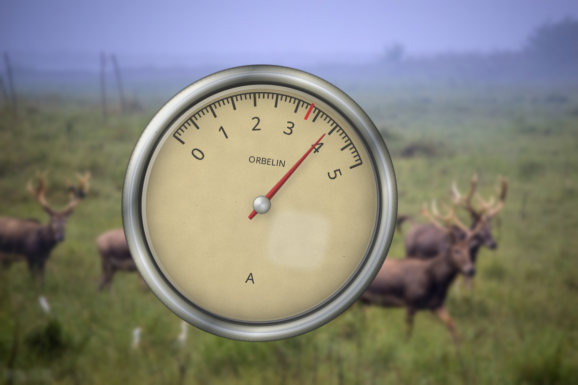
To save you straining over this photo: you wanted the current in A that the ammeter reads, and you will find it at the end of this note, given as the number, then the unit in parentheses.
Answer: 3.9 (A)
